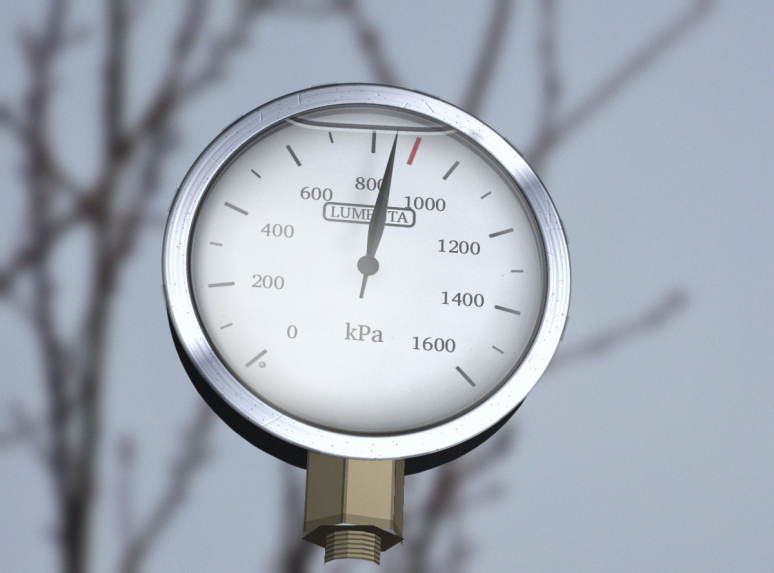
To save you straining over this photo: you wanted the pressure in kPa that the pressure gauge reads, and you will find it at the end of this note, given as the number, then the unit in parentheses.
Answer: 850 (kPa)
